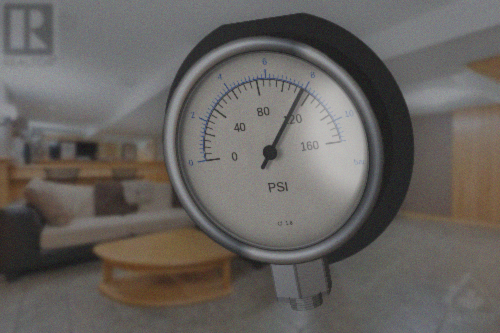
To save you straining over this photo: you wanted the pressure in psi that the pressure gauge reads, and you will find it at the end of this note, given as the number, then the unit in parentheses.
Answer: 115 (psi)
